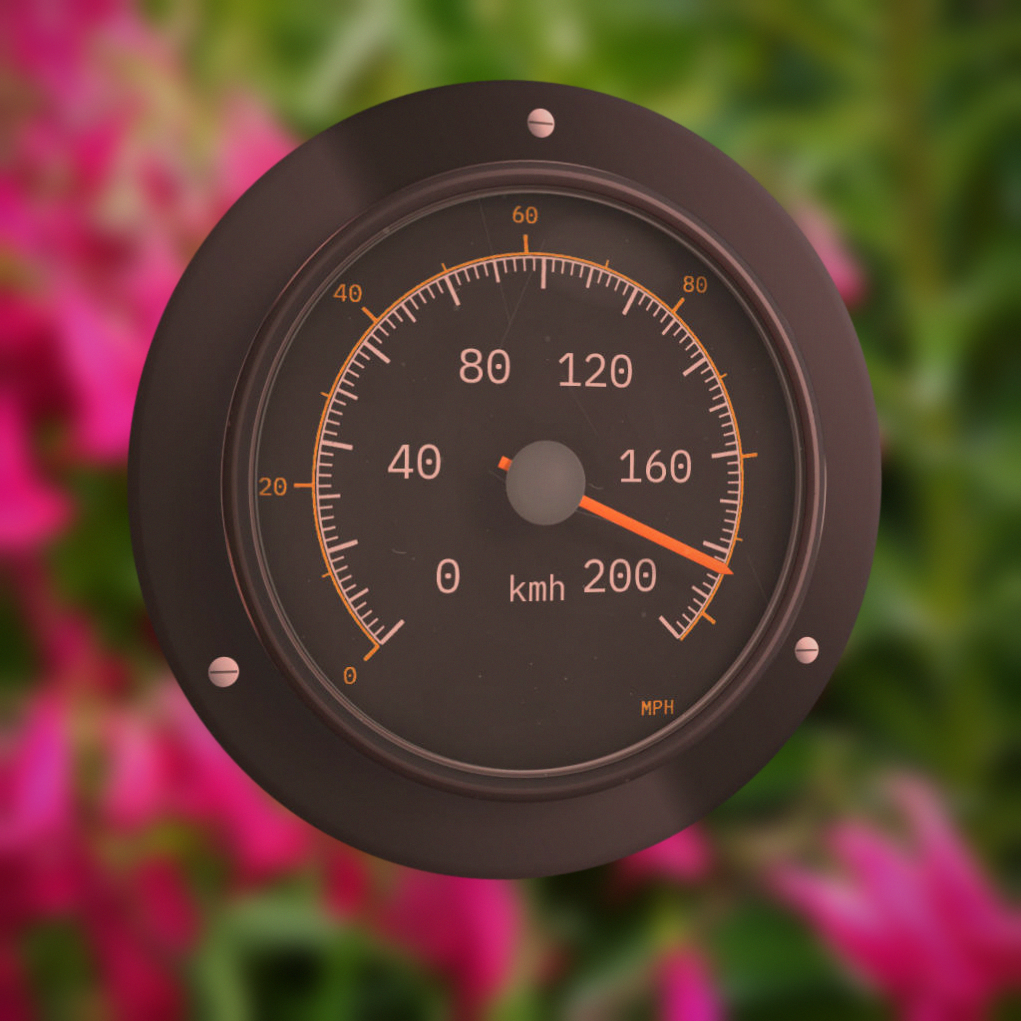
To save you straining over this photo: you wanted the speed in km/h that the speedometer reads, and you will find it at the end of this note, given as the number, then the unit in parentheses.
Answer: 184 (km/h)
